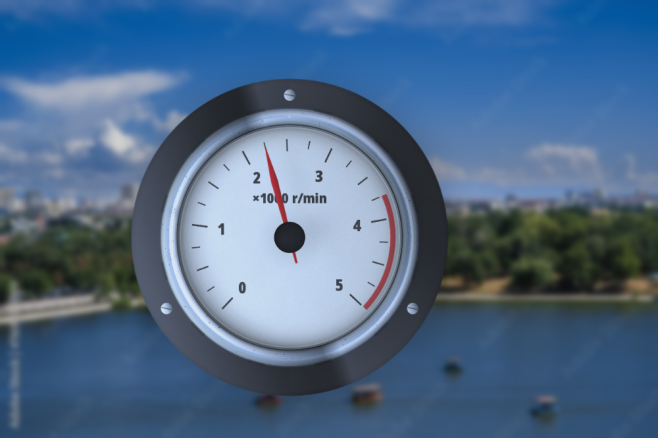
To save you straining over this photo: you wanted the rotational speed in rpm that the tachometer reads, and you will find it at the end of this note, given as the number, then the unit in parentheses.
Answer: 2250 (rpm)
